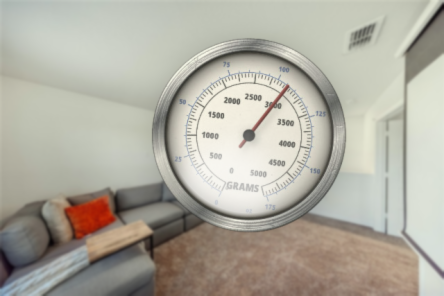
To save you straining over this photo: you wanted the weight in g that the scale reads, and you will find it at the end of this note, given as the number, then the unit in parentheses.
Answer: 3000 (g)
